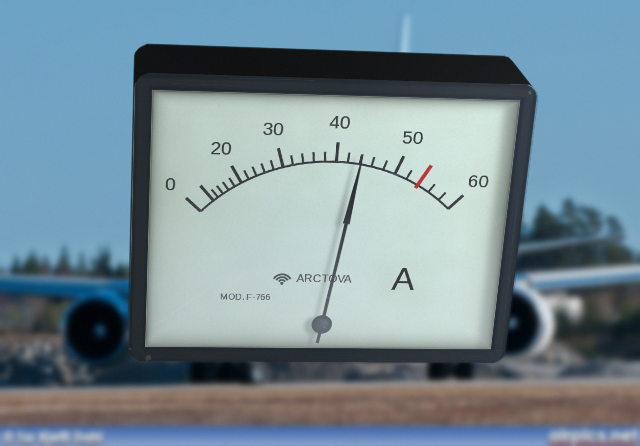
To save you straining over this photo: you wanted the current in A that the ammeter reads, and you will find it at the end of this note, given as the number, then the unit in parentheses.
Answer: 44 (A)
